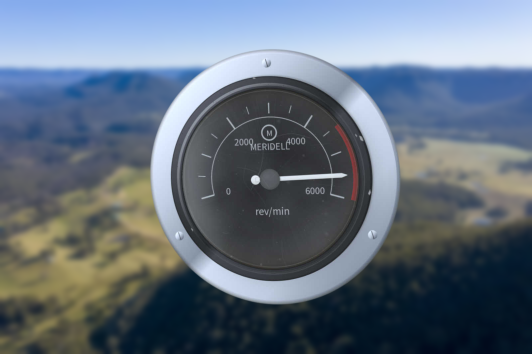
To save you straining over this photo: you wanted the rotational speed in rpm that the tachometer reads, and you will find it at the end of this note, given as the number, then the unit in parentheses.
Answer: 5500 (rpm)
